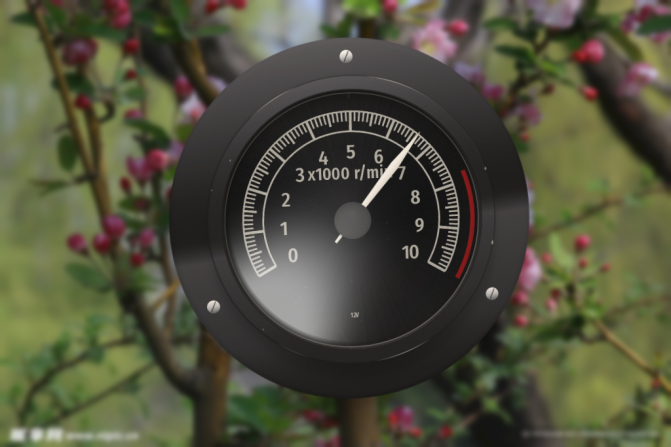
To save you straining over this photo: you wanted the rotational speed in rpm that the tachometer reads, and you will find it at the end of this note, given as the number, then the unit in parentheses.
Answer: 6600 (rpm)
